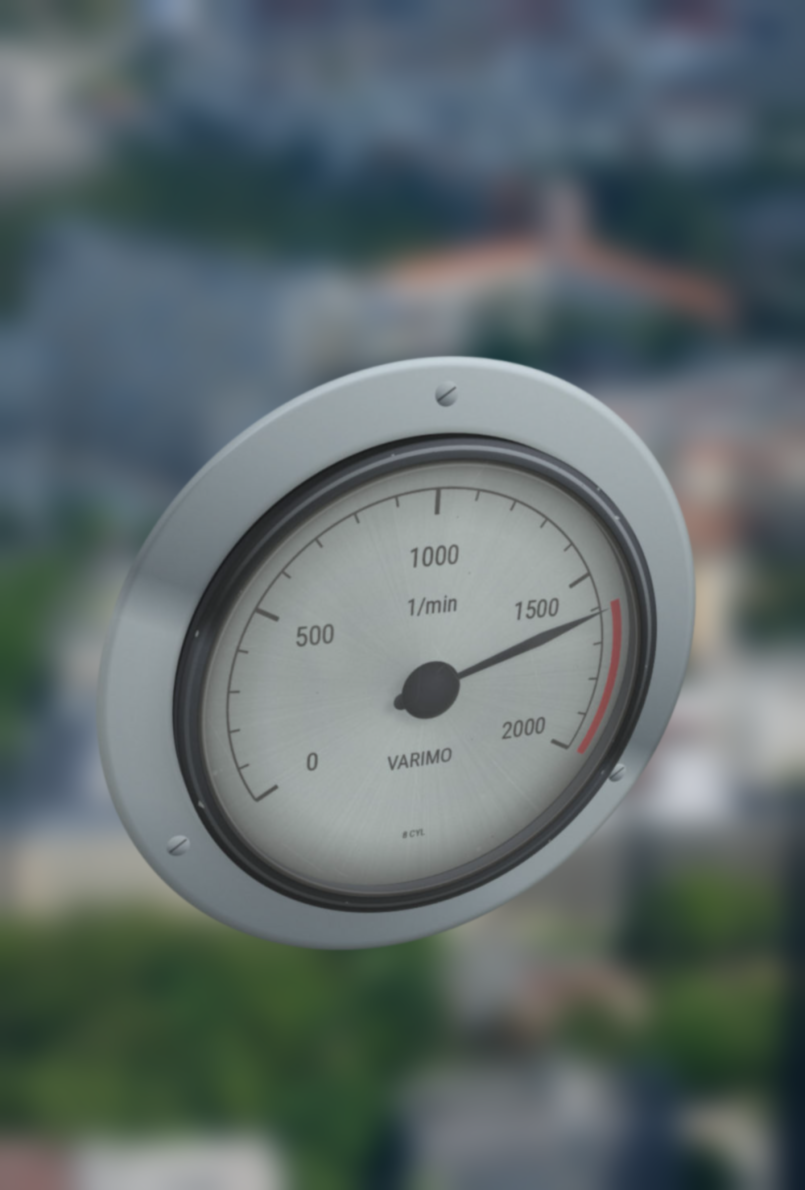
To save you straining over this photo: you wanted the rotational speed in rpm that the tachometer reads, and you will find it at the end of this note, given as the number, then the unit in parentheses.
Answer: 1600 (rpm)
